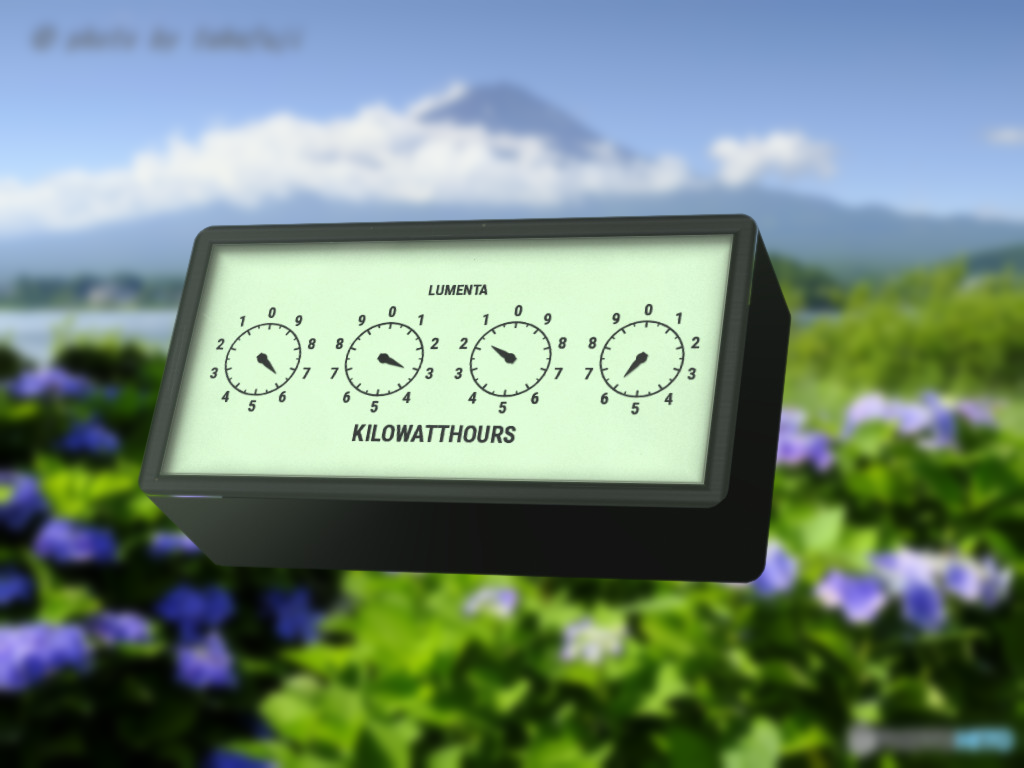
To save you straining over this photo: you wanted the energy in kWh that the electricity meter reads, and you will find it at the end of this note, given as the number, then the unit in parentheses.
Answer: 6316 (kWh)
